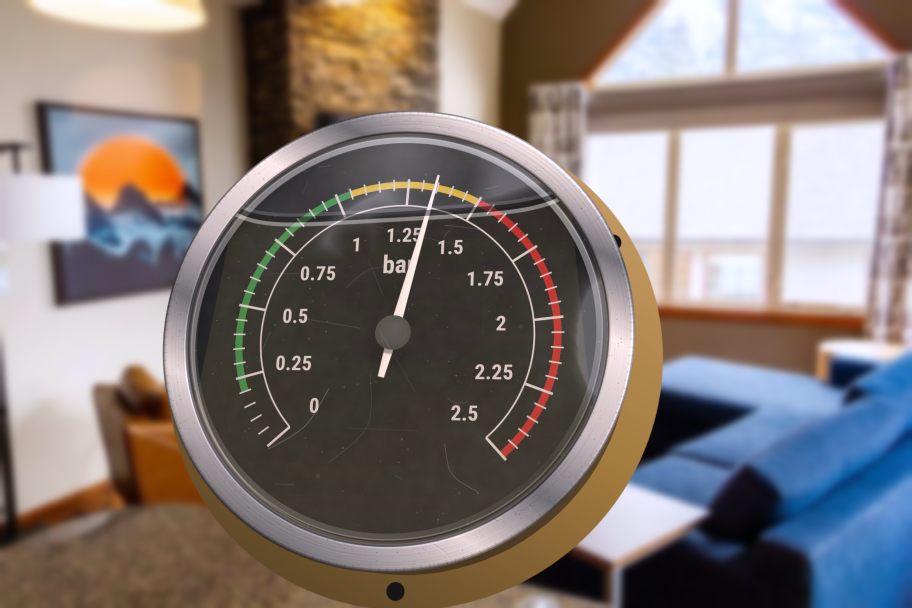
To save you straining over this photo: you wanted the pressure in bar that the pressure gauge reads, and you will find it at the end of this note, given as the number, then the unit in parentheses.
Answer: 1.35 (bar)
